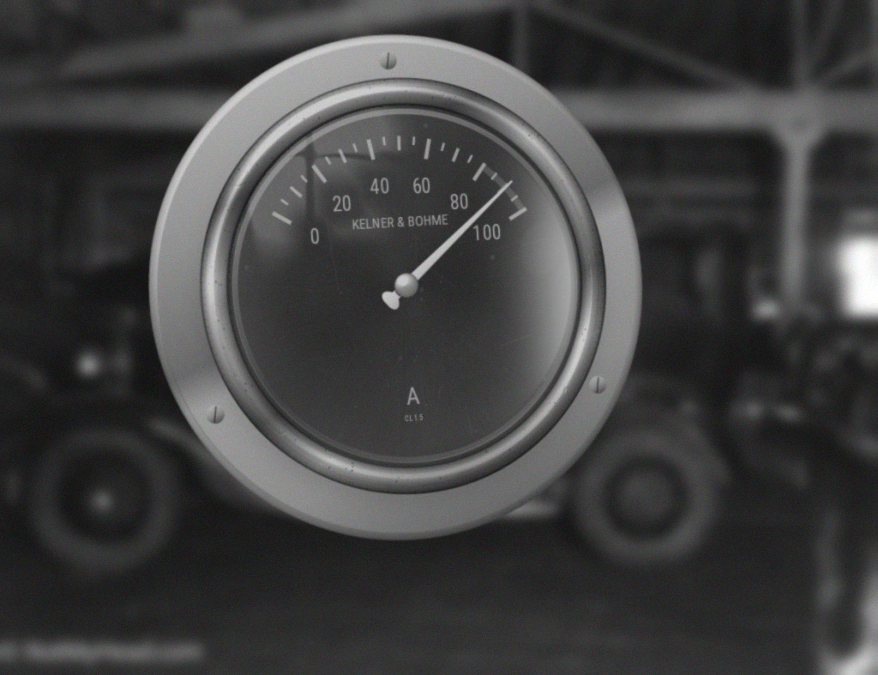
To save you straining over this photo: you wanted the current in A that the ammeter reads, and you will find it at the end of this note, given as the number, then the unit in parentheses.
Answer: 90 (A)
